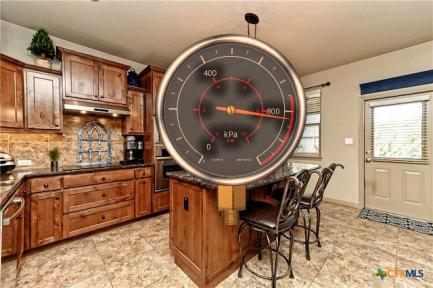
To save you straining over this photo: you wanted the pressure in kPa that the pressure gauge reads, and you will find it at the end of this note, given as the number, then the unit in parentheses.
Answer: 825 (kPa)
